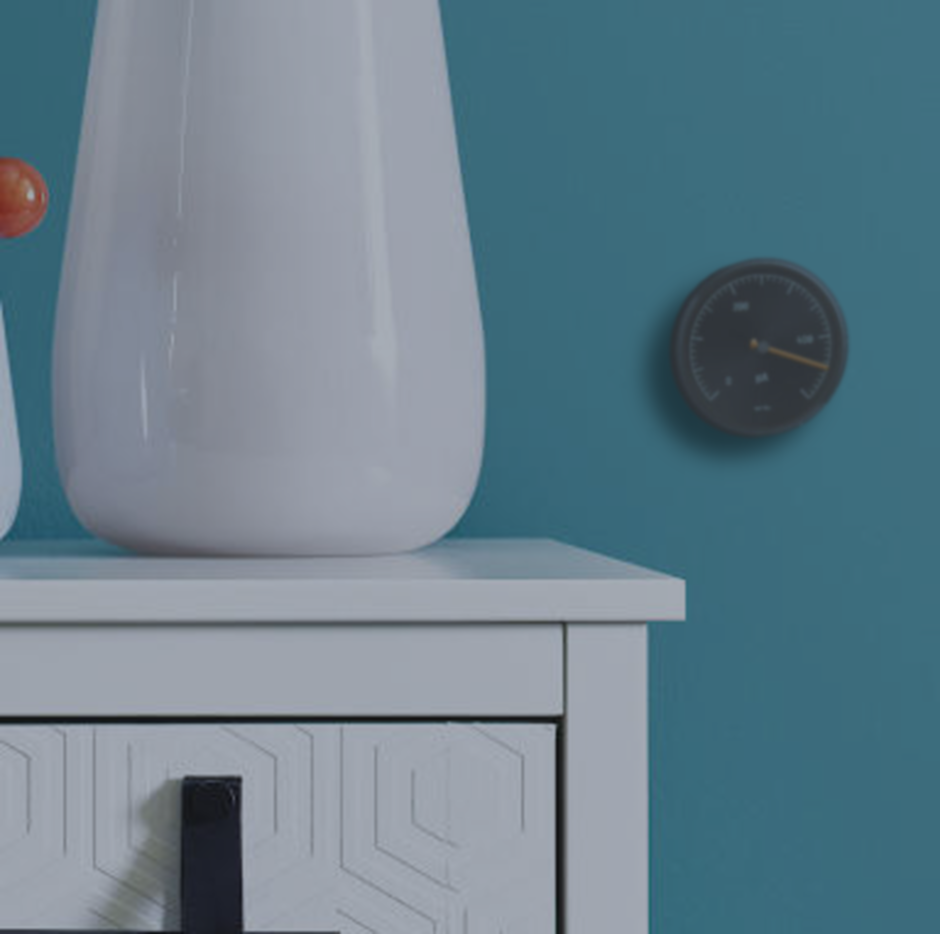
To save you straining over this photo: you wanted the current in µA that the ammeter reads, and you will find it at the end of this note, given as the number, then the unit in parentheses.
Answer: 450 (µA)
